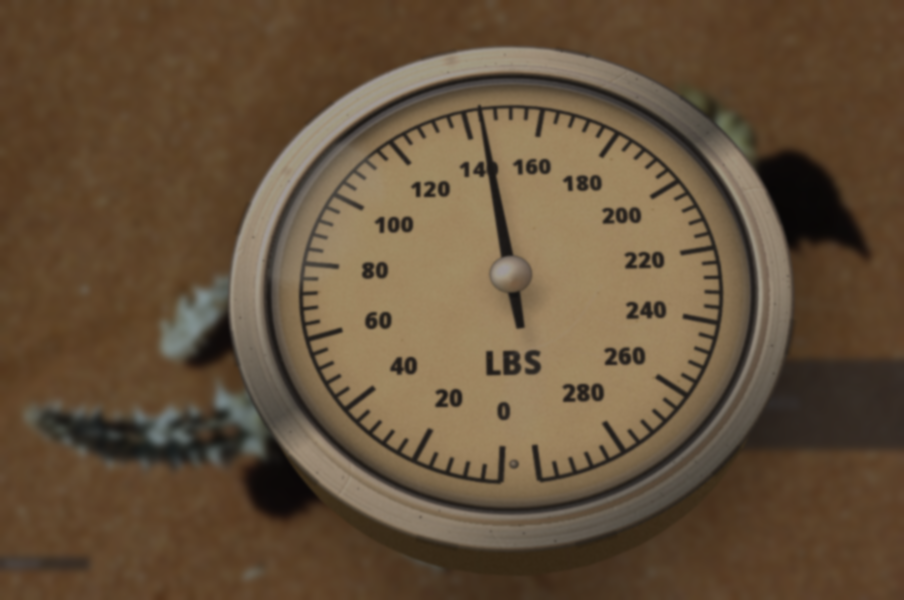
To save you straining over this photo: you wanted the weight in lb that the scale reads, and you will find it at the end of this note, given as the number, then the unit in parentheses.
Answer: 144 (lb)
